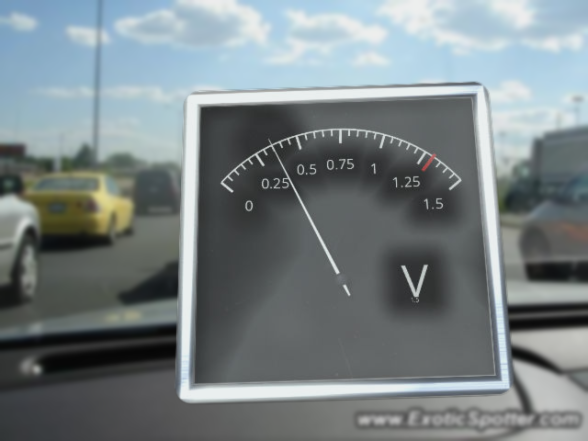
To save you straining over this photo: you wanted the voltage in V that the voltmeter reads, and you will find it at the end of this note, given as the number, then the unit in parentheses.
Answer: 0.35 (V)
